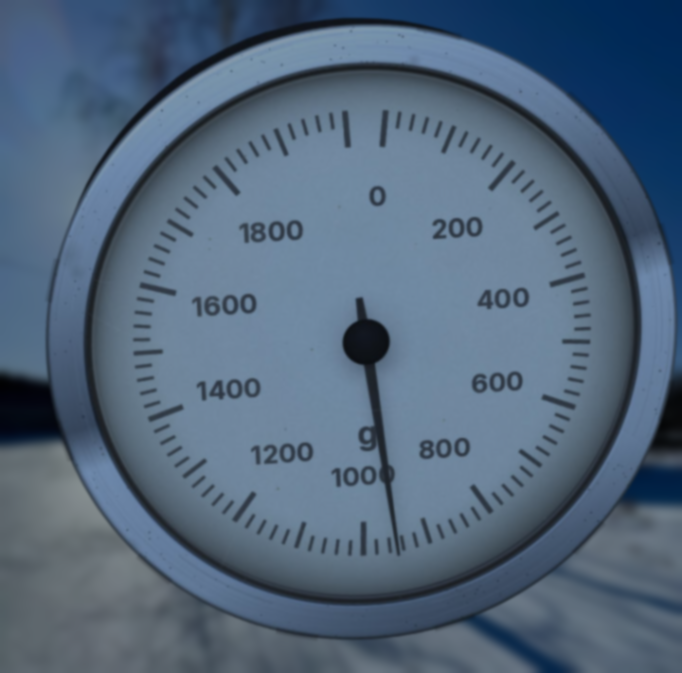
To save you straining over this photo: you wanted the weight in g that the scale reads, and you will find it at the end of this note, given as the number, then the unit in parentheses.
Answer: 950 (g)
